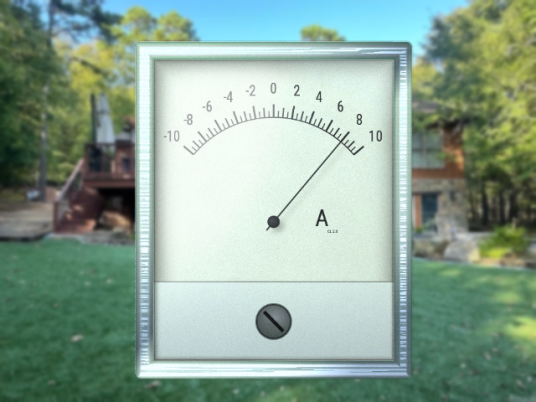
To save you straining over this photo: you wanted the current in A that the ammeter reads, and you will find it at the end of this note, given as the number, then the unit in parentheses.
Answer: 8 (A)
